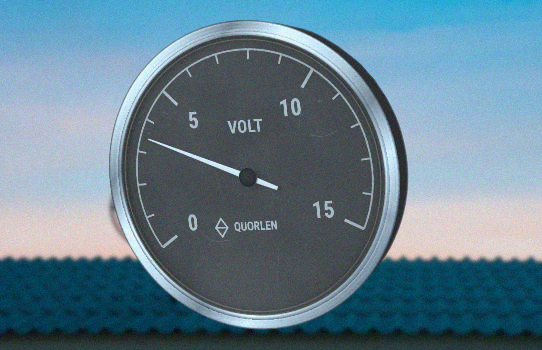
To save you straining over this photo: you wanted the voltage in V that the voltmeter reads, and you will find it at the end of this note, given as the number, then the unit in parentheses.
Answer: 3.5 (V)
